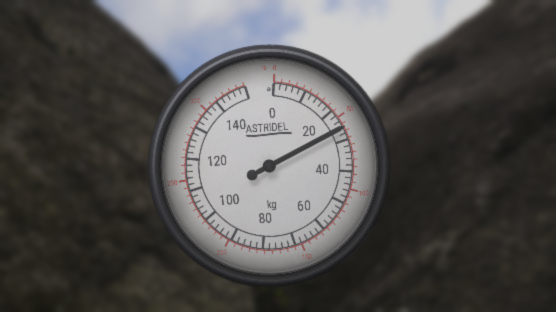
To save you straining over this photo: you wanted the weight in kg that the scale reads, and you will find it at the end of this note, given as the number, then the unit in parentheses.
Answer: 26 (kg)
